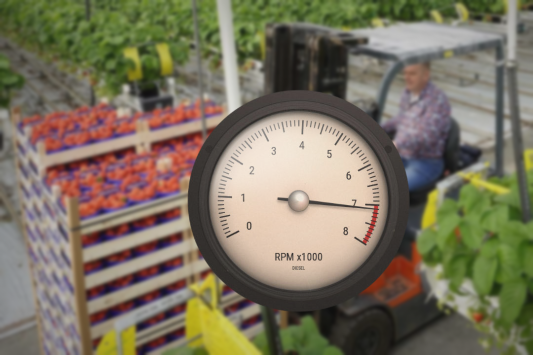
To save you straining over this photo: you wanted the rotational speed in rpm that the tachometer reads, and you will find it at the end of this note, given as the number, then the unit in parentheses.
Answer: 7100 (rpm)
